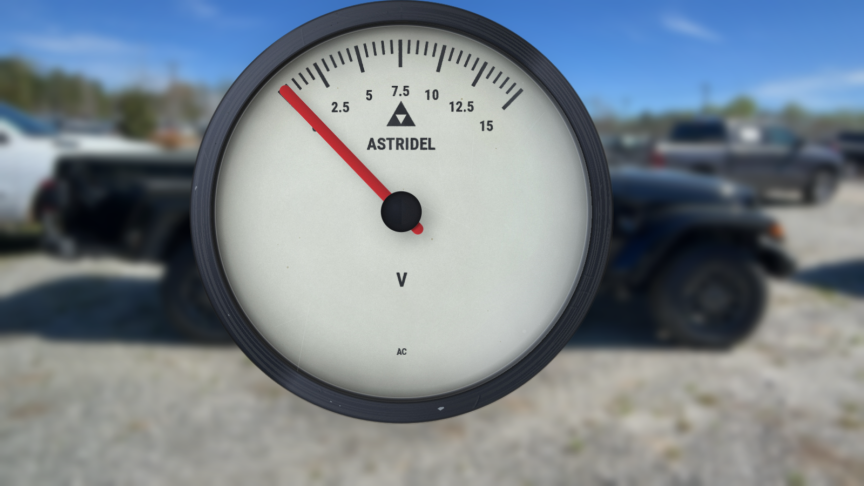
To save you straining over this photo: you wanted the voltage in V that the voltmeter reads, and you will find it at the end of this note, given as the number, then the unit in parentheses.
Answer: 0.25 (V)
